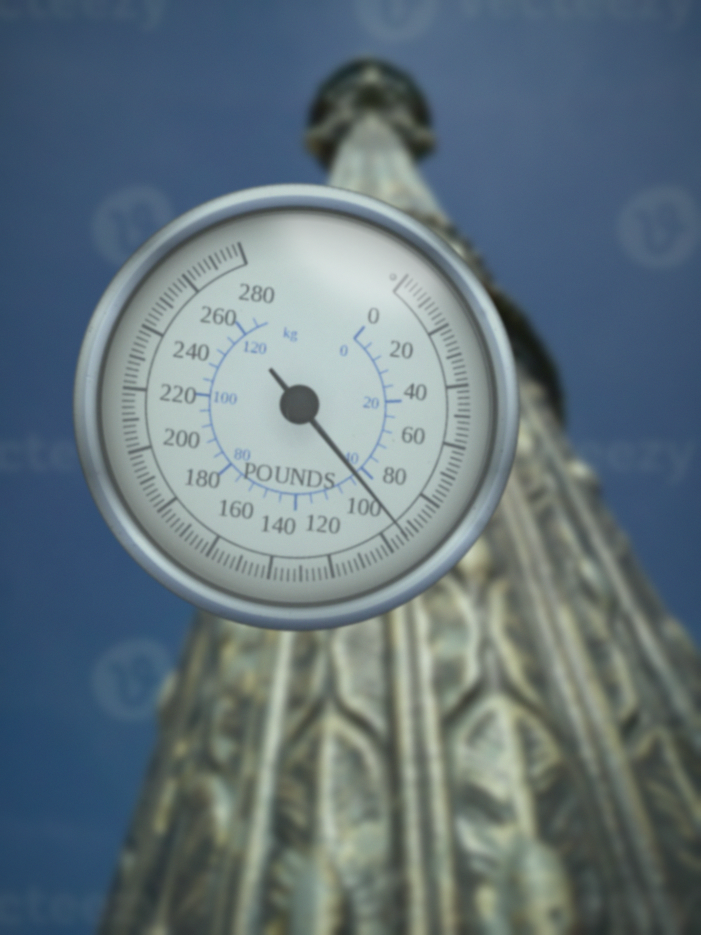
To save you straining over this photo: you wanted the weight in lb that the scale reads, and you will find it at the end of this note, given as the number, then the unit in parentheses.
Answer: 94 (lb)
